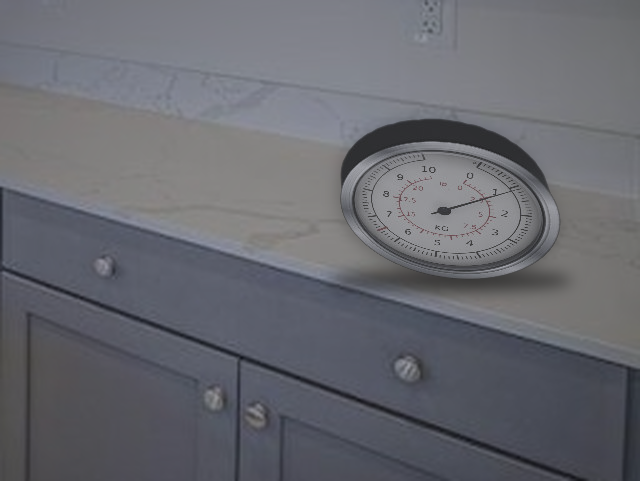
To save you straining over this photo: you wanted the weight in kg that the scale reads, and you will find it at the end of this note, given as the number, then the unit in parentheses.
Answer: 1 (kg)
